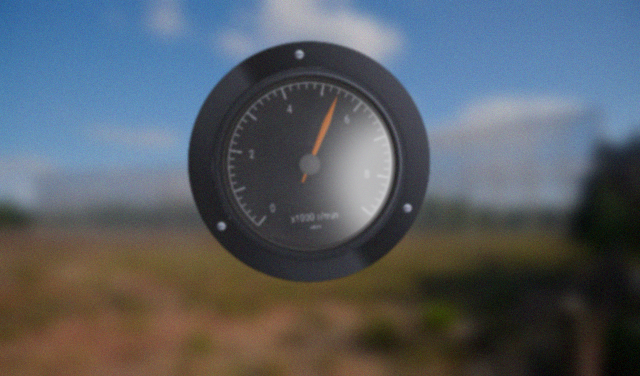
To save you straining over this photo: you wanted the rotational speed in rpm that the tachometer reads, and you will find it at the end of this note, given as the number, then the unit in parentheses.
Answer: 5400 (rpm)
